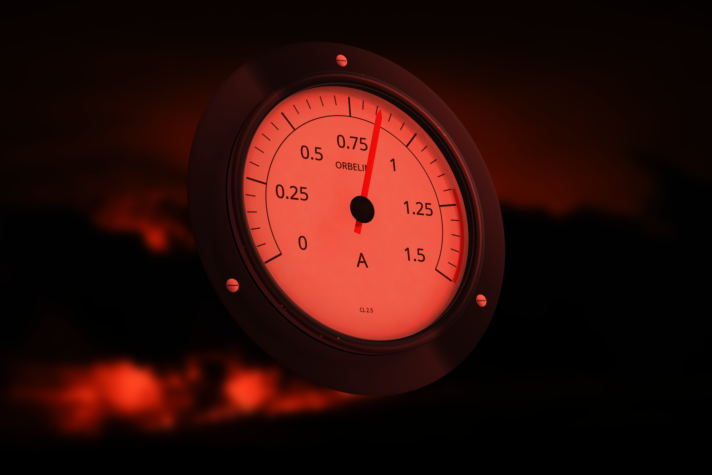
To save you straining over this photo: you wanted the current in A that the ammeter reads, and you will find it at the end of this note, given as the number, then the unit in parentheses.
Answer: 0.85 (A)
